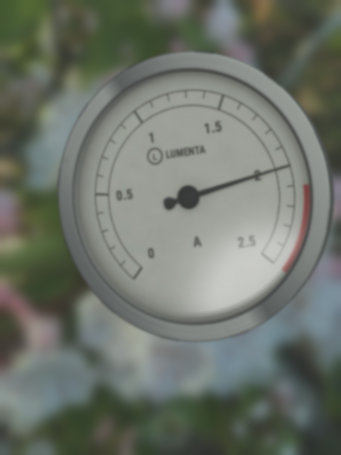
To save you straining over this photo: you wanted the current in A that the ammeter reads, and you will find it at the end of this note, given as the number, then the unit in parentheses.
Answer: 2 (A)
